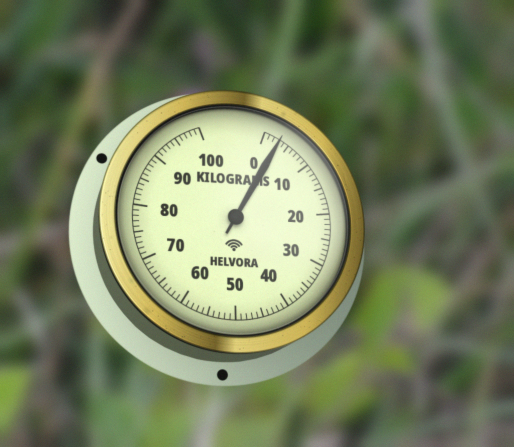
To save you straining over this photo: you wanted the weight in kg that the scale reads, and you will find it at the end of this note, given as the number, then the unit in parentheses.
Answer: 3 (kg)
